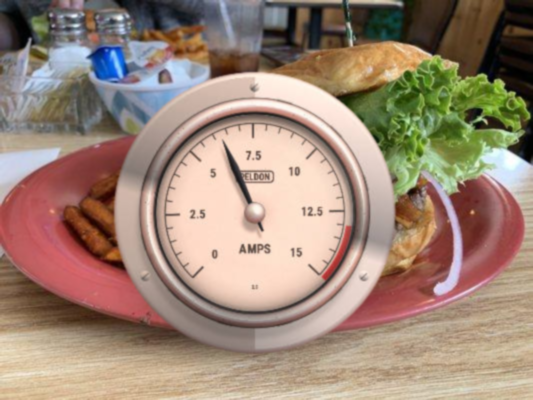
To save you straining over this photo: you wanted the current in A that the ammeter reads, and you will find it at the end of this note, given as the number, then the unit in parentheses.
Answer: 6.25 (A)
